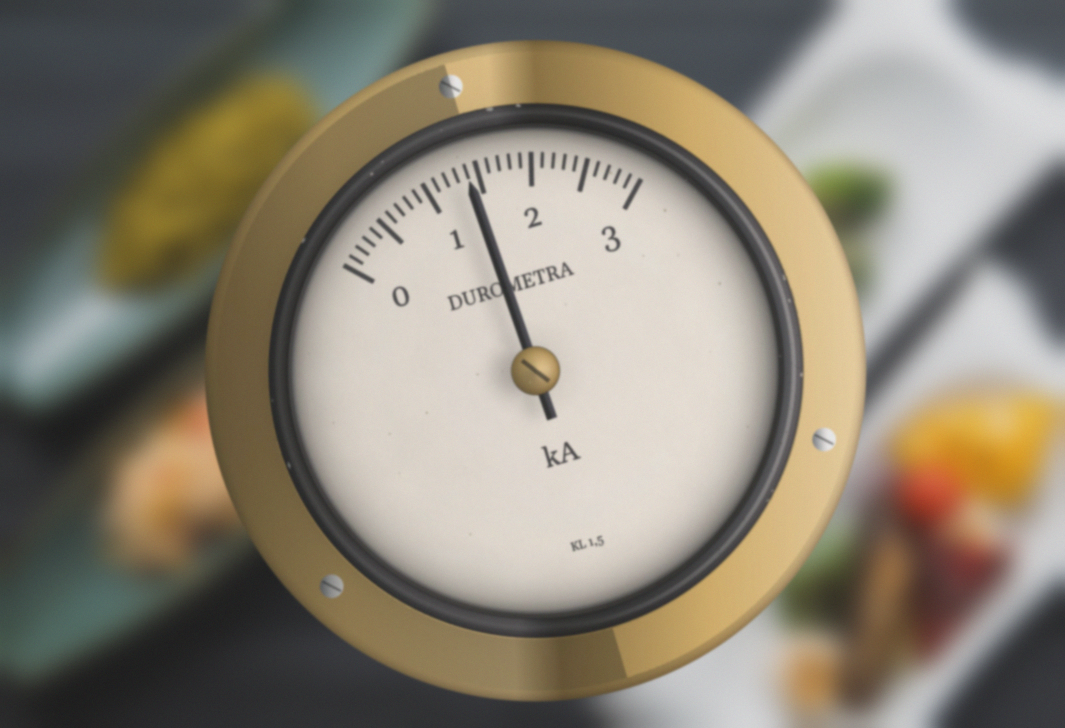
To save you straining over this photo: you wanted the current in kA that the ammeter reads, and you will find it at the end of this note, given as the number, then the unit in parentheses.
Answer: 1.4 (kA)
